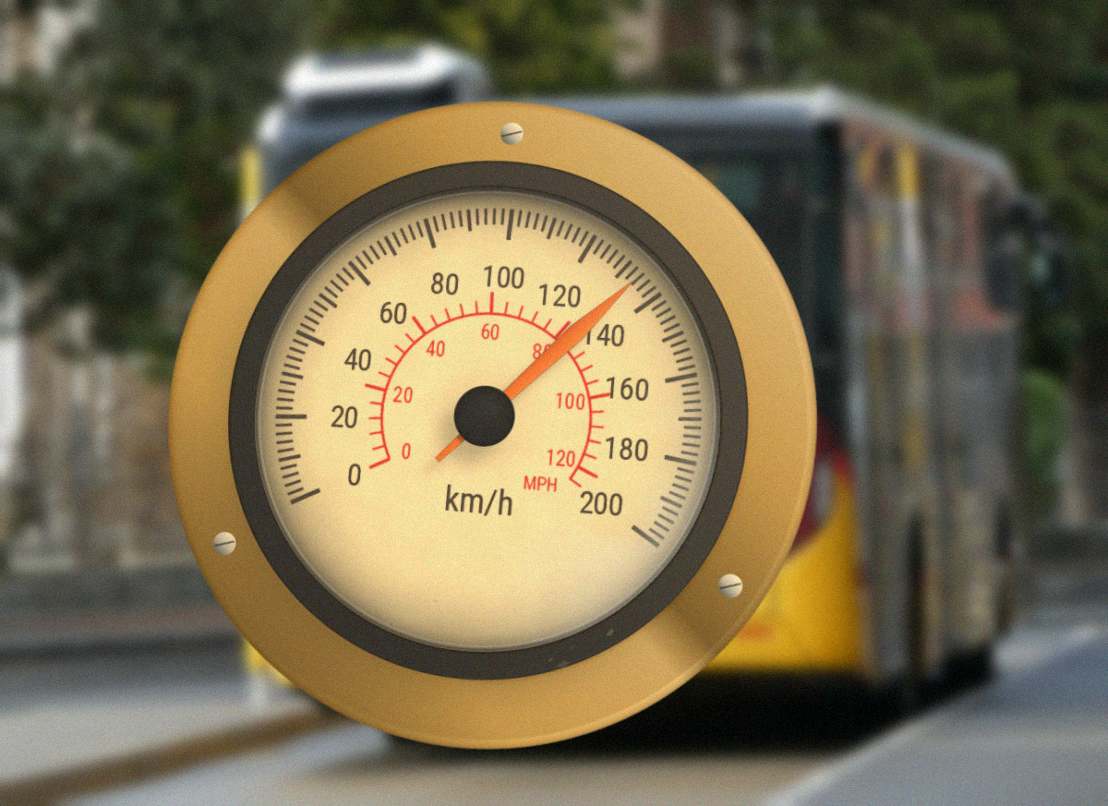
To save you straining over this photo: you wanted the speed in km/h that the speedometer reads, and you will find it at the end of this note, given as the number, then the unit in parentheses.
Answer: 134 (km/h)
